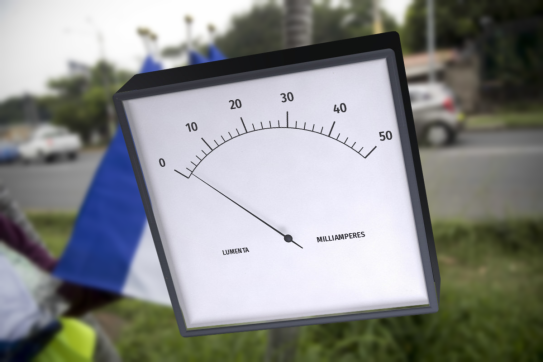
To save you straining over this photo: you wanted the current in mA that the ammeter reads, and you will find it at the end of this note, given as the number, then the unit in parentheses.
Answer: 2 (mA)
